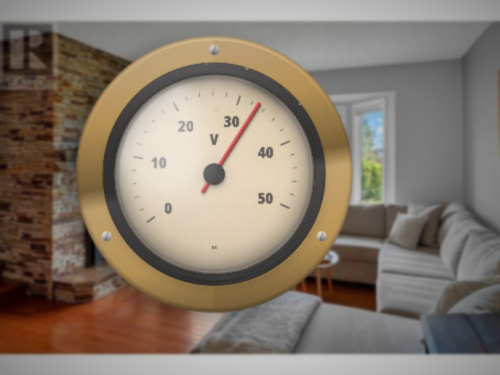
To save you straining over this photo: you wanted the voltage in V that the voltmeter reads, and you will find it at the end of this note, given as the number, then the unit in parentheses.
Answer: 33 (V)
